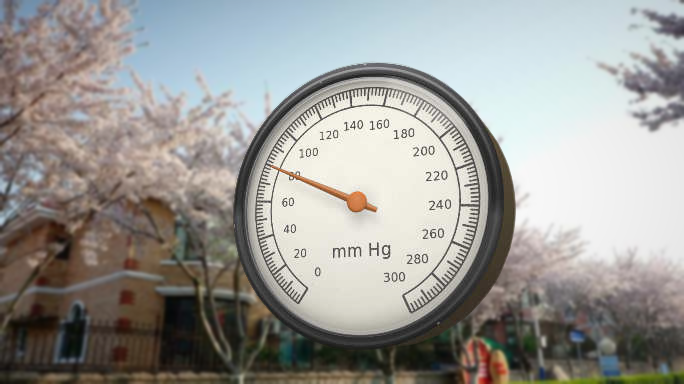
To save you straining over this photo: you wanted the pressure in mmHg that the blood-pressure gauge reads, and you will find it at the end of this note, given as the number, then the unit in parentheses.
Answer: 80 (mmHg)
